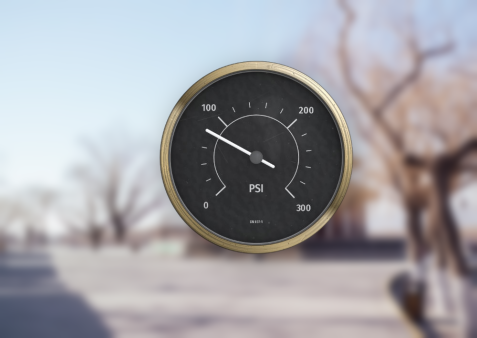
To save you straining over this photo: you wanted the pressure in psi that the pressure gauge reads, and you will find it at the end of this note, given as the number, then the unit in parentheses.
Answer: 80 (psi)
